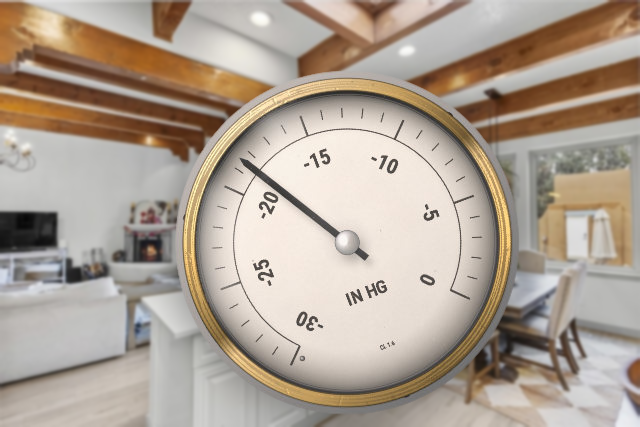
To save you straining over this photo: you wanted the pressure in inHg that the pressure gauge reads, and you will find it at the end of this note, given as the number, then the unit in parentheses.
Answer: -18.5 (inHg)
